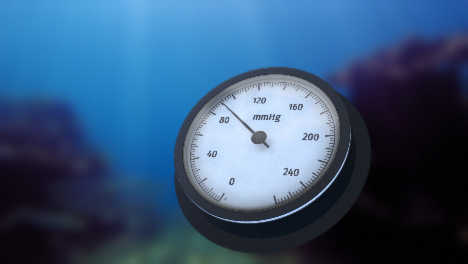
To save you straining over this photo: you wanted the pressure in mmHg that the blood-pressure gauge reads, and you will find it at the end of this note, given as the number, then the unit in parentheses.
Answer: 90 (mmHg)
